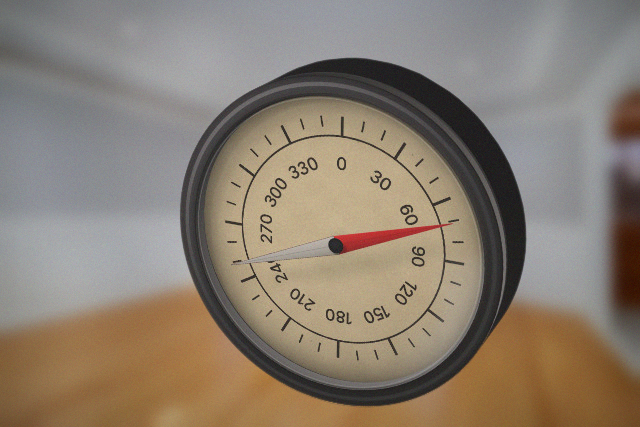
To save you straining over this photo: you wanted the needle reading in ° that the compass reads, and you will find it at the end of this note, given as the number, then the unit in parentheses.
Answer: 70 (°)
